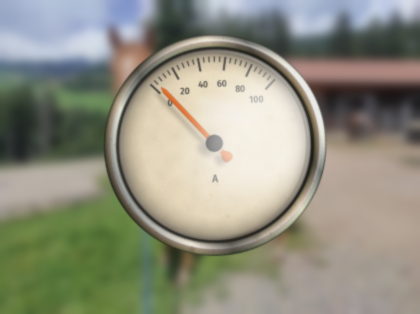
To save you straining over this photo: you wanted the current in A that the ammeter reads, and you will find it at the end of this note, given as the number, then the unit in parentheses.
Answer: 4 (A)
